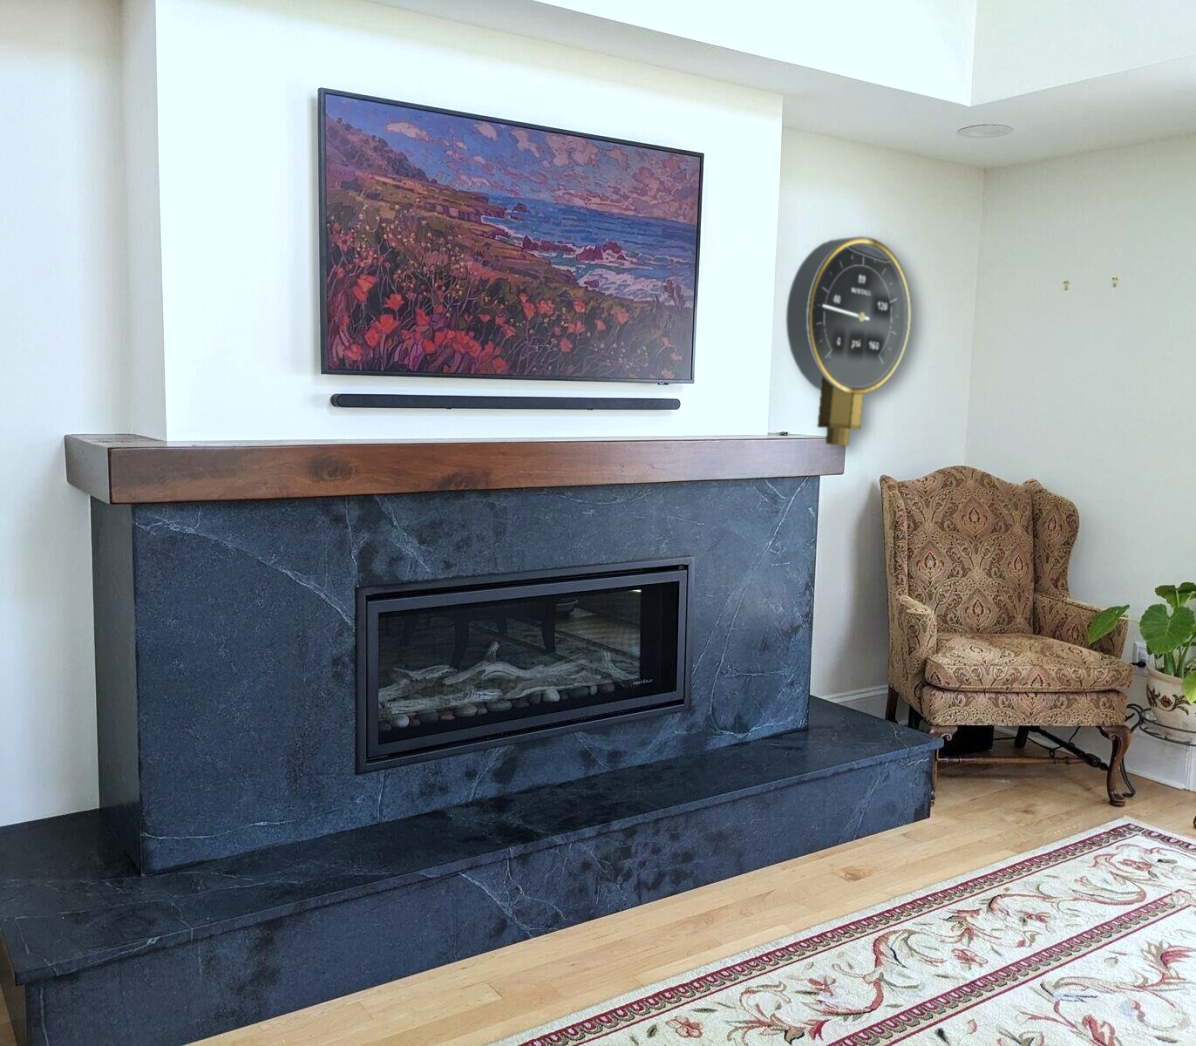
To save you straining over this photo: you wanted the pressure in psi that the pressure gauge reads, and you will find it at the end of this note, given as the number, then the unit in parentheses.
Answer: 30 (psi)
